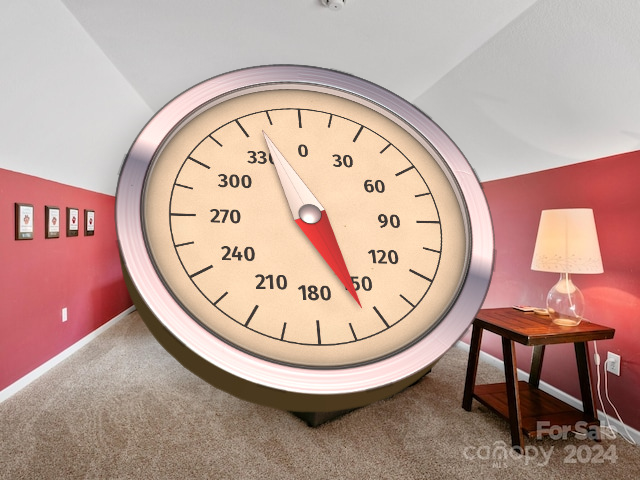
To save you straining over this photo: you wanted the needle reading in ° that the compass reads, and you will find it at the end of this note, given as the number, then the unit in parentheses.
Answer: 157.5 (°)
